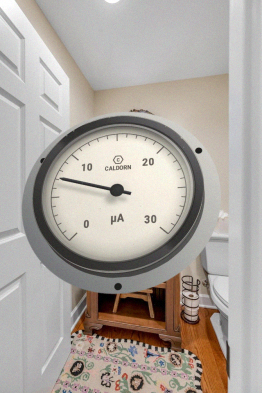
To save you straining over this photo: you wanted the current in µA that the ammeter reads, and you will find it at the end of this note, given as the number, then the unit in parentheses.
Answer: 7 (µA)
